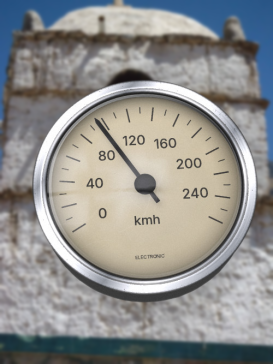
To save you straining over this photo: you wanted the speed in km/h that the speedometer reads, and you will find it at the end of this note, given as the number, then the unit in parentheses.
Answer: 95 (km/h)
